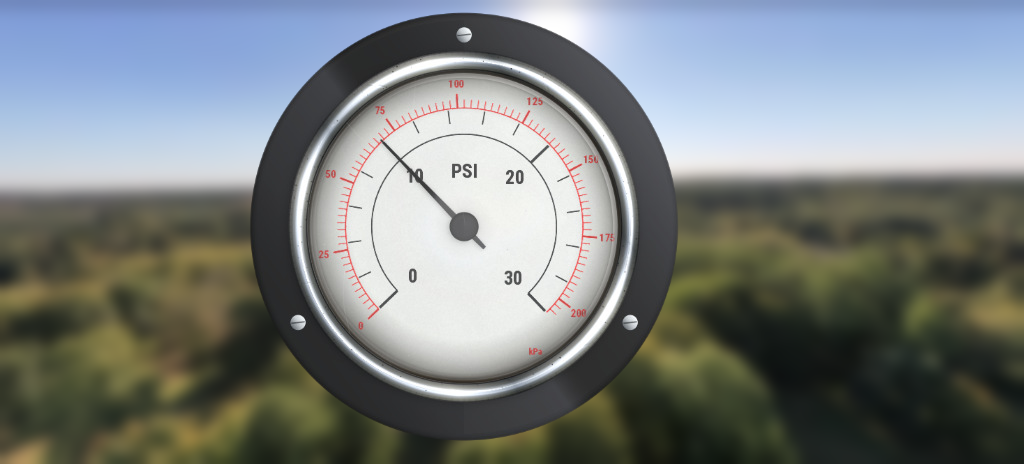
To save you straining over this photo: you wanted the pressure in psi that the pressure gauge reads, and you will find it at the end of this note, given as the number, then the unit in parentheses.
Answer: 10 (psi)
